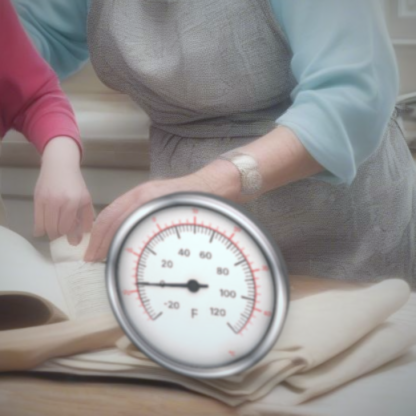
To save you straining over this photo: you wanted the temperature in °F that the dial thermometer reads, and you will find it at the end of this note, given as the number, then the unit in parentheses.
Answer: 0 (°F)
